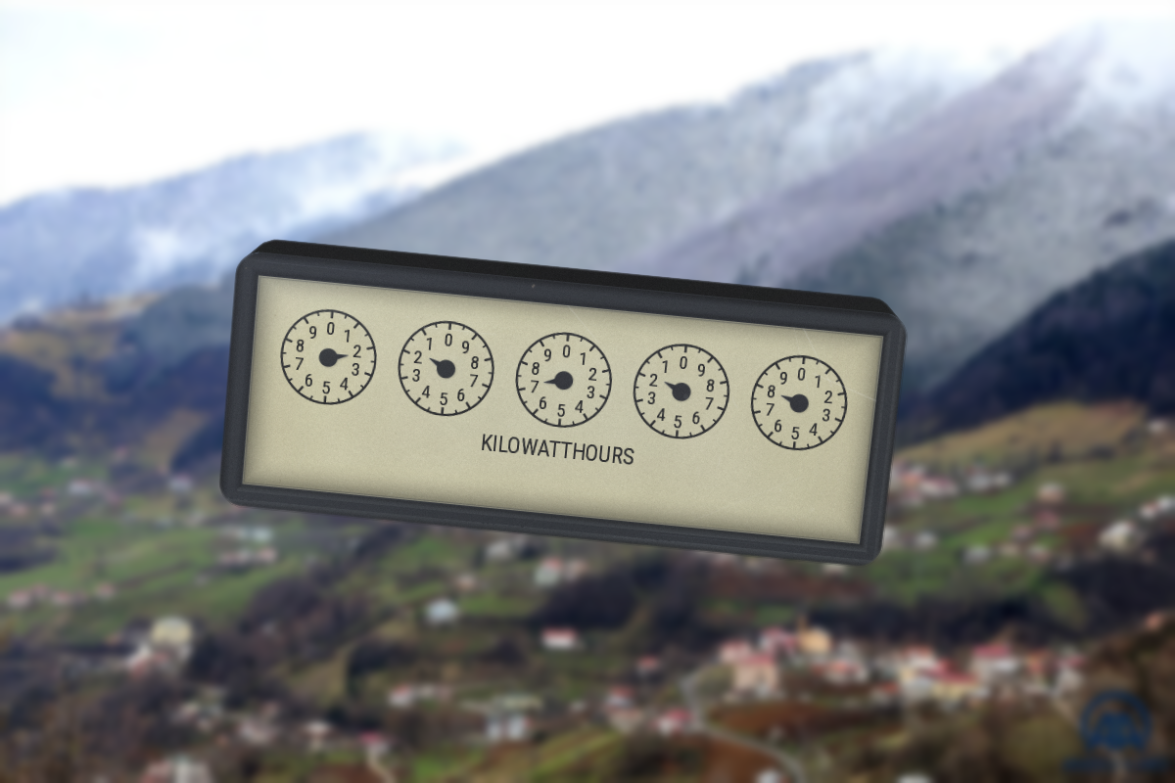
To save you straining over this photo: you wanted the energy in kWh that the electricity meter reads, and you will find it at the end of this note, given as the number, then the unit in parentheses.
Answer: 21718 (kWh)
